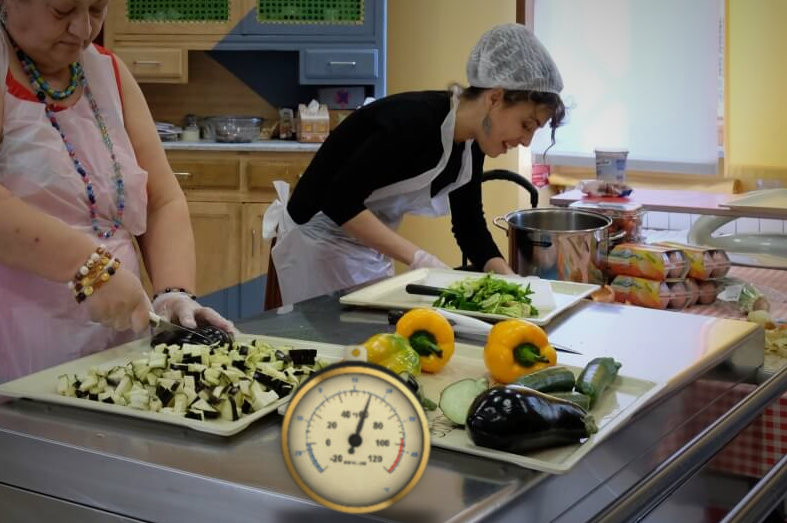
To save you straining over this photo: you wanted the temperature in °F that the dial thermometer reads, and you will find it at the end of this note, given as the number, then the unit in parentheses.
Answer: 60 (°F)
